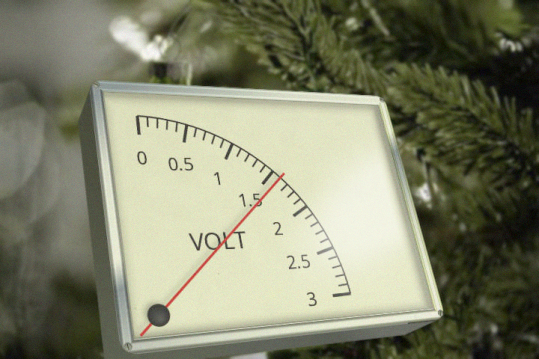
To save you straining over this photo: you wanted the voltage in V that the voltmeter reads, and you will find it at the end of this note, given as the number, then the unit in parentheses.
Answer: 1.6 (V)
